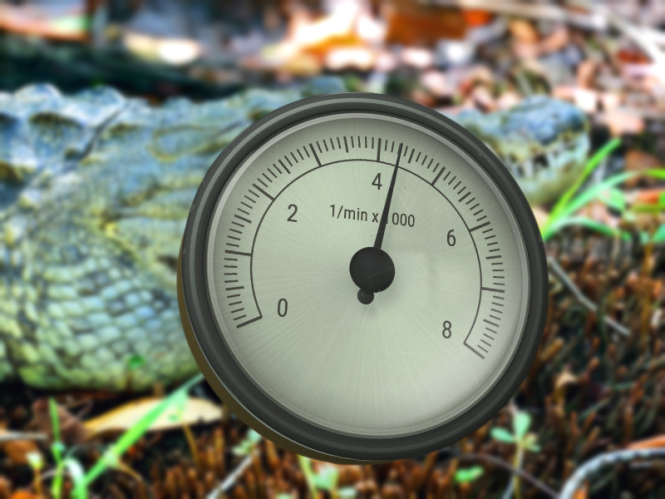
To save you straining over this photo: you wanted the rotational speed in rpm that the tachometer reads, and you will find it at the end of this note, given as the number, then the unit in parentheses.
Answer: 4300 (rpm)
